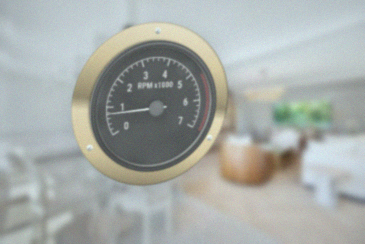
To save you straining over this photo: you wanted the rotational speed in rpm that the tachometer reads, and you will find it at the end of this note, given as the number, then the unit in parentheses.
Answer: 800 (rpm)
